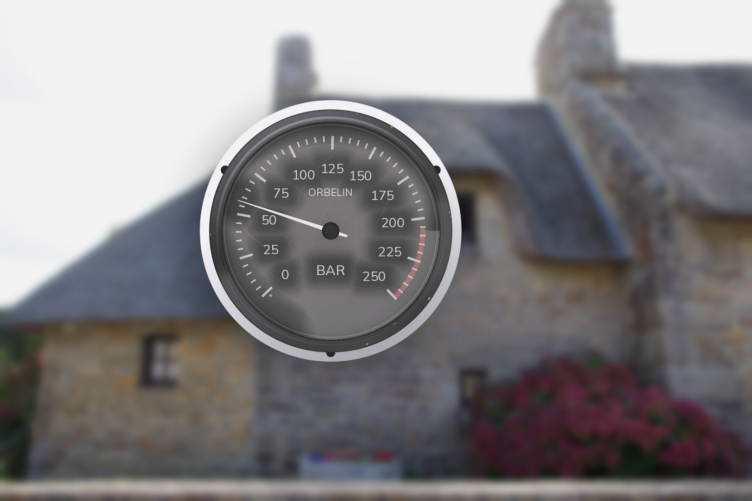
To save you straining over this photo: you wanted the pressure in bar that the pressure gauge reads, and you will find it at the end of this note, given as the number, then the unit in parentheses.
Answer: 57.5 (bar)
